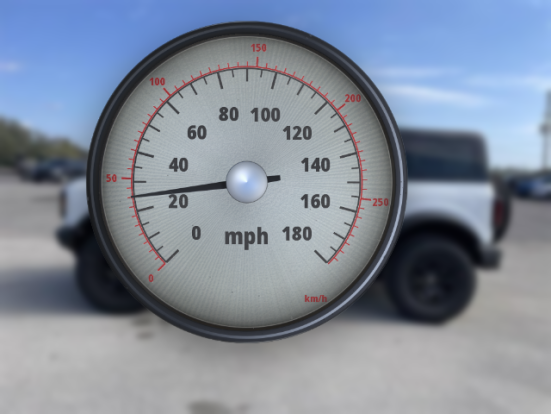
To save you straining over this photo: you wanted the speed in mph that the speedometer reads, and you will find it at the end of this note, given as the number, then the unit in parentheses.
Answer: 25 (mph)
